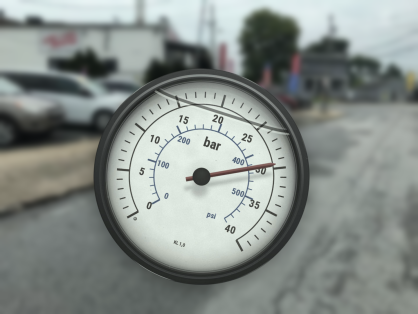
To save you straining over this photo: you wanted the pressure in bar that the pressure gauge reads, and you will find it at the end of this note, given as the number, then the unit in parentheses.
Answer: 29.5 (bar)
